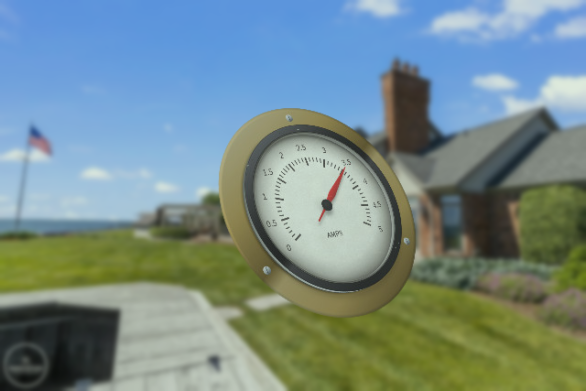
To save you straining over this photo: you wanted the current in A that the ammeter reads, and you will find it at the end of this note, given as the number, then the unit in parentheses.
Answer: 3.5 (A)
